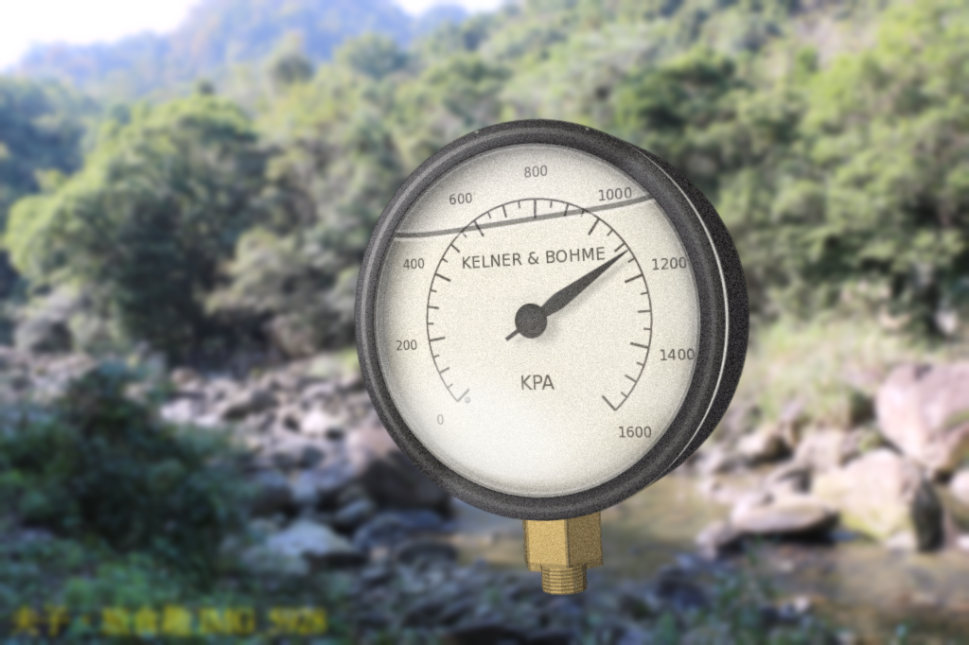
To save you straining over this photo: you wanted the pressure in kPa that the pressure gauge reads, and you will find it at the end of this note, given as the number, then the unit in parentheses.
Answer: 1125 (kPa)
